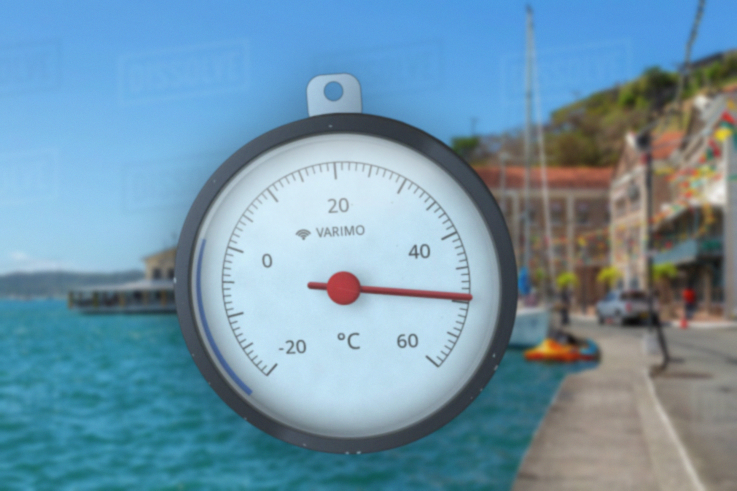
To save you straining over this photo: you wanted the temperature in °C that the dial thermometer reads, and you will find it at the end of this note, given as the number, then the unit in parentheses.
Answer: 49 (°C)
